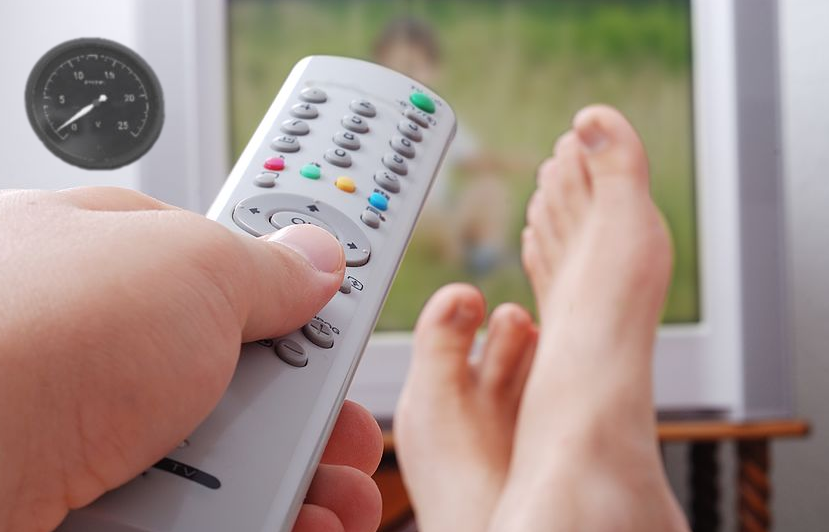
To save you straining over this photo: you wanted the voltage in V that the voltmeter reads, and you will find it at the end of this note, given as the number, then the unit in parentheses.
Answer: 1 (V)
